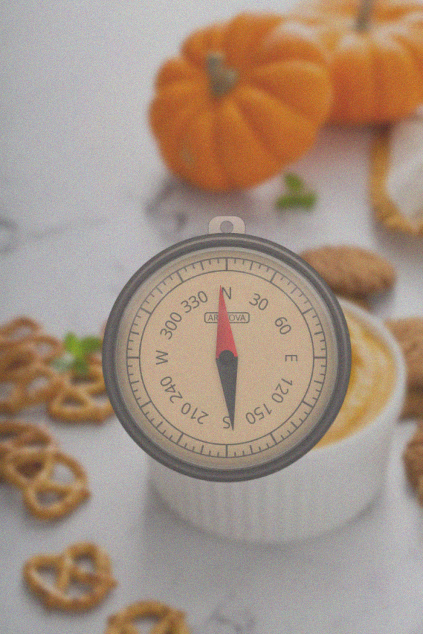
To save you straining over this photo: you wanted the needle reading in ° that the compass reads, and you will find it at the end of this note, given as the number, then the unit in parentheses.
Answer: 355 (°)
